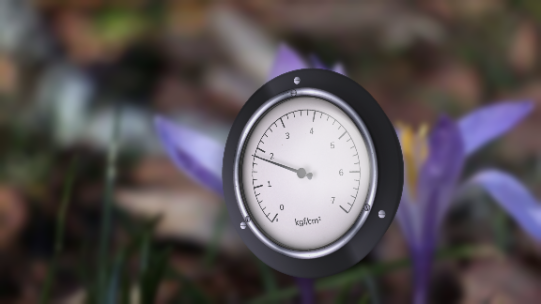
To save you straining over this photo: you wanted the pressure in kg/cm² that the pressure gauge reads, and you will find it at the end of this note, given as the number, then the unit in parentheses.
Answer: 1.8 (kg/cm²)
